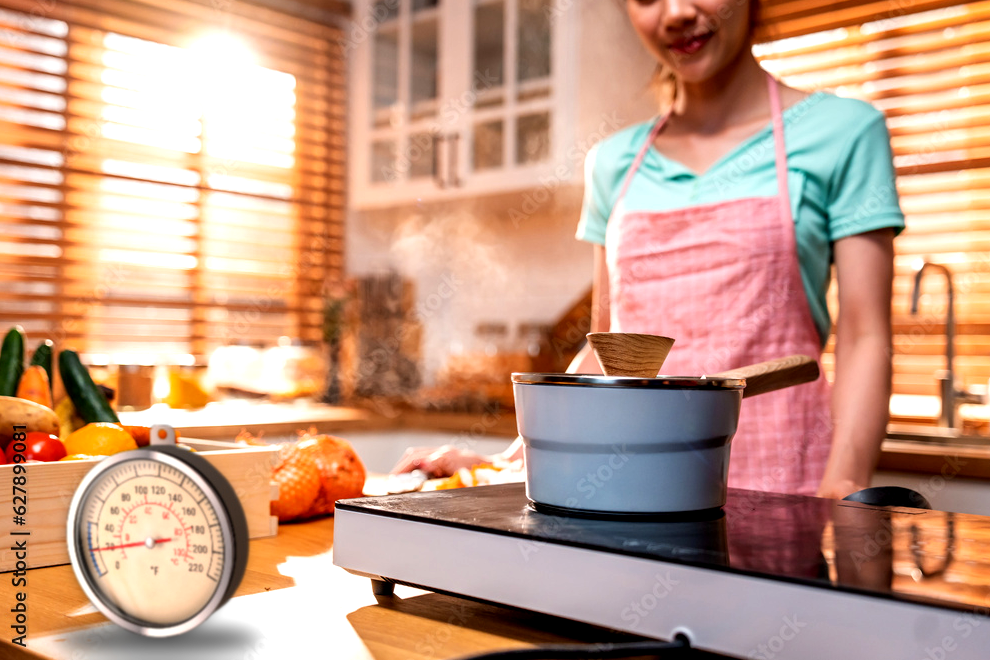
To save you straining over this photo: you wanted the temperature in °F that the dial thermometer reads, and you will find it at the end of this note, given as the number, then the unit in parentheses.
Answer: 20 (°F)
